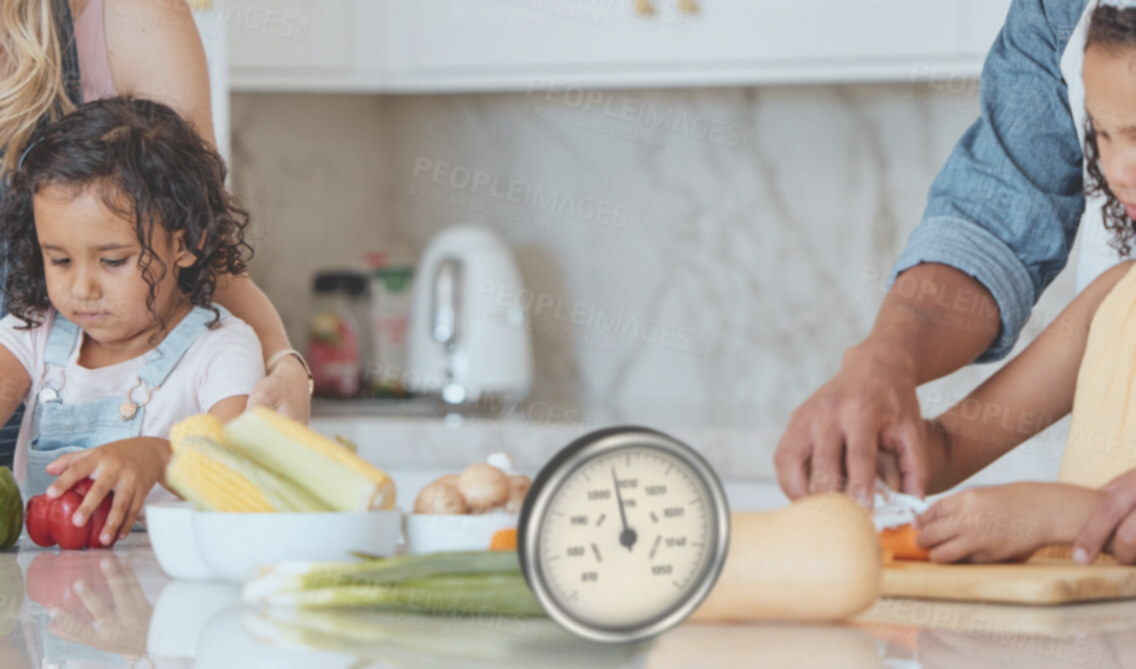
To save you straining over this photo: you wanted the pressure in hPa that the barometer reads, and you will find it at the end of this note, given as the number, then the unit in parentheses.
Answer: 1006 (hPa)
